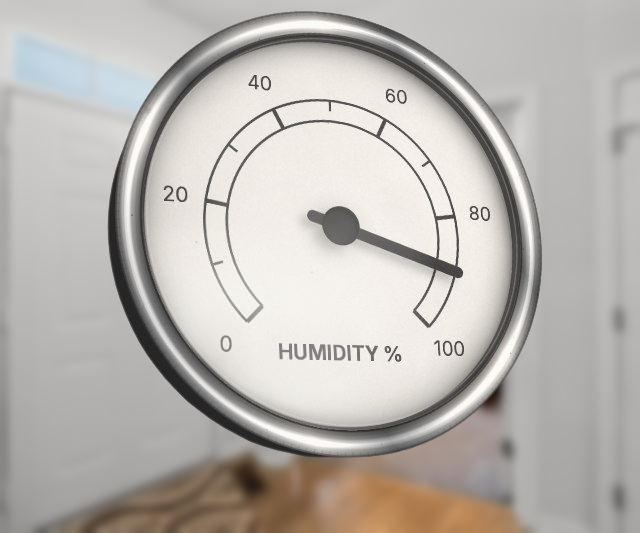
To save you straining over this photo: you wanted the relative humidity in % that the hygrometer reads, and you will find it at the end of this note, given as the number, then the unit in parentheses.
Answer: 90 (%)
